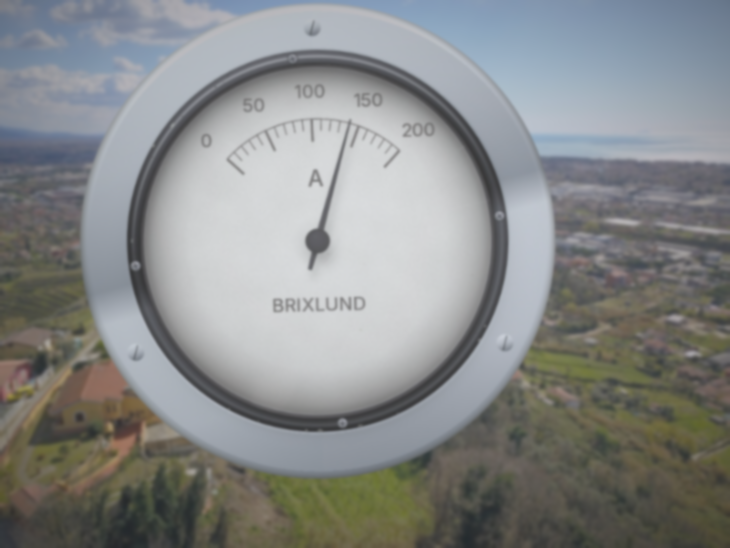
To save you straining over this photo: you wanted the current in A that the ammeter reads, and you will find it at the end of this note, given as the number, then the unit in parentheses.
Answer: 140 (A)
